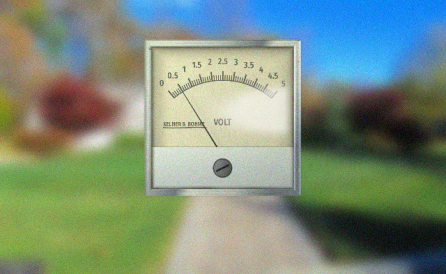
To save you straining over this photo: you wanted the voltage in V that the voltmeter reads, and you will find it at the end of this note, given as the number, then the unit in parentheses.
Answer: 0.5 (V)
